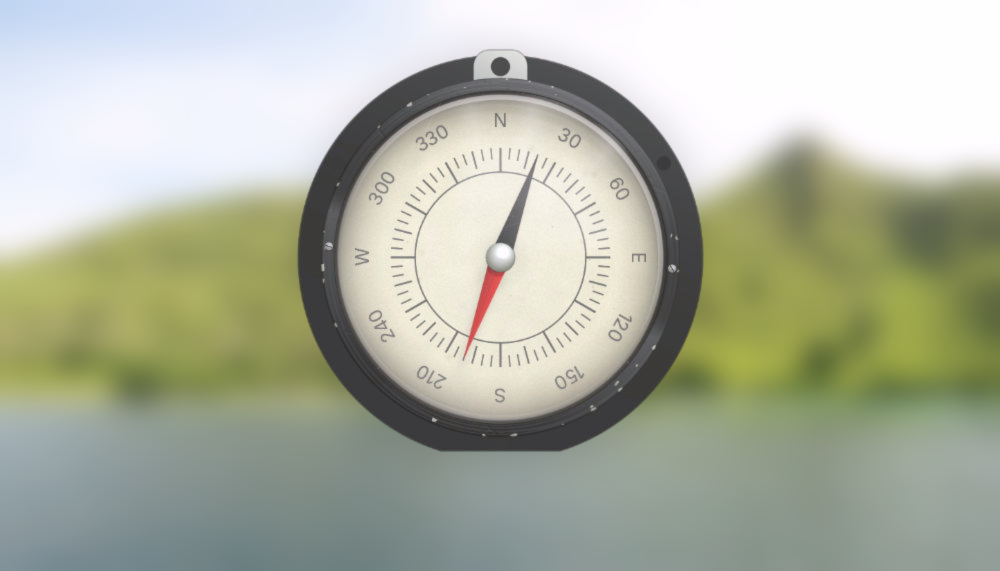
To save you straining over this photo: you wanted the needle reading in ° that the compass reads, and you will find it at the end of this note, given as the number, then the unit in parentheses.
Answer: 200 (°)
